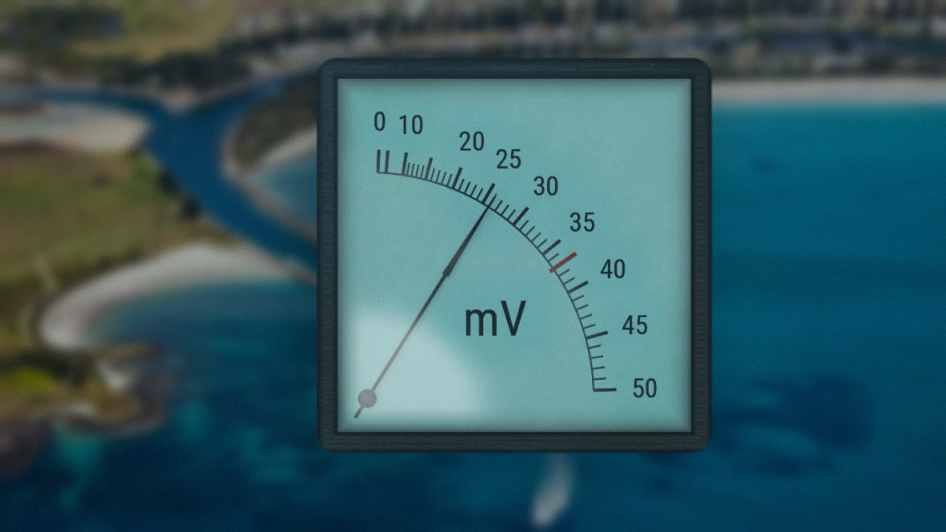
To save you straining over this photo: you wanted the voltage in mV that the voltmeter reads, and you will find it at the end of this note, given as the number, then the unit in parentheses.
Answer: 26 (mV)
